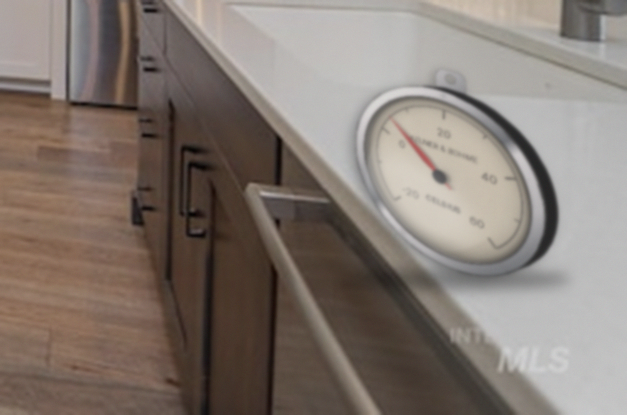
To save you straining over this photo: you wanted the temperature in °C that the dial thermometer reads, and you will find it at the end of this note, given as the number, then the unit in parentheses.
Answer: 5 (°C)
